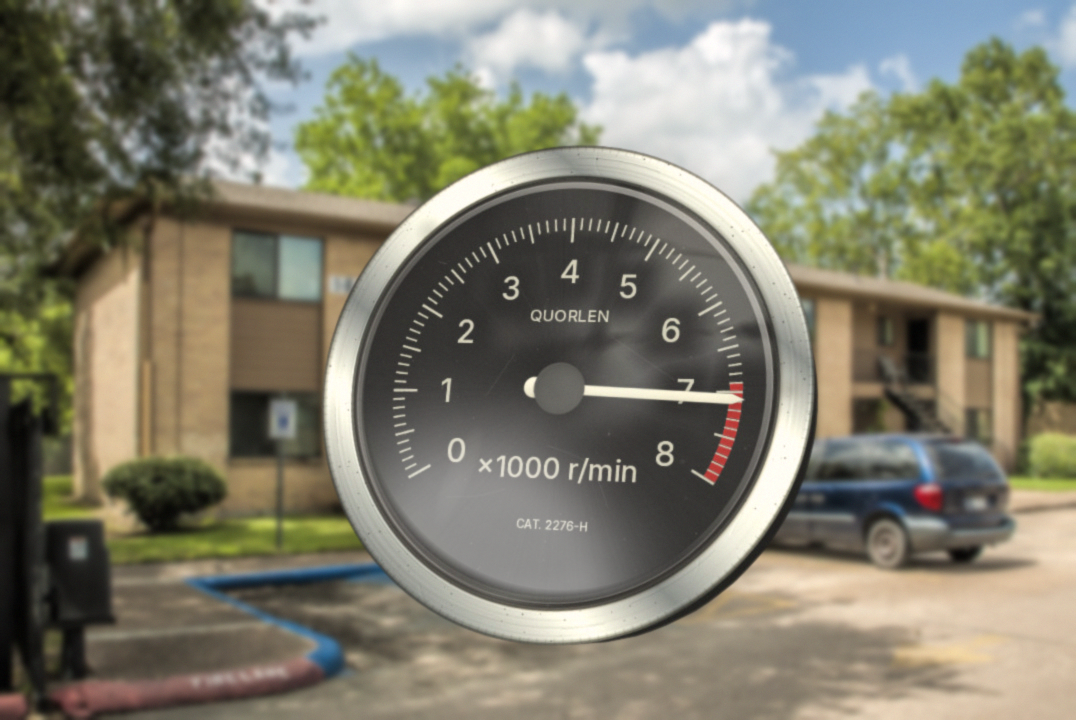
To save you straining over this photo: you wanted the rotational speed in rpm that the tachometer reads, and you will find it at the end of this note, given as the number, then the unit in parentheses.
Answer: 7100 (rpm)
